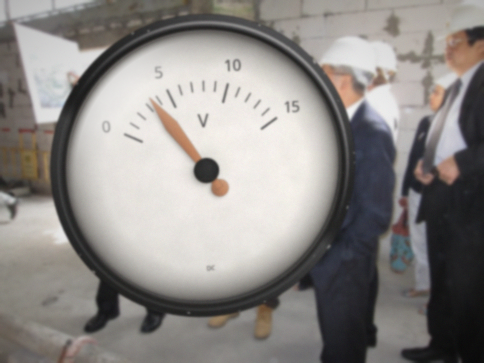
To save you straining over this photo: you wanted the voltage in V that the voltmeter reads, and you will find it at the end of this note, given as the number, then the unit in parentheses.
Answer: 3.5 (V)
